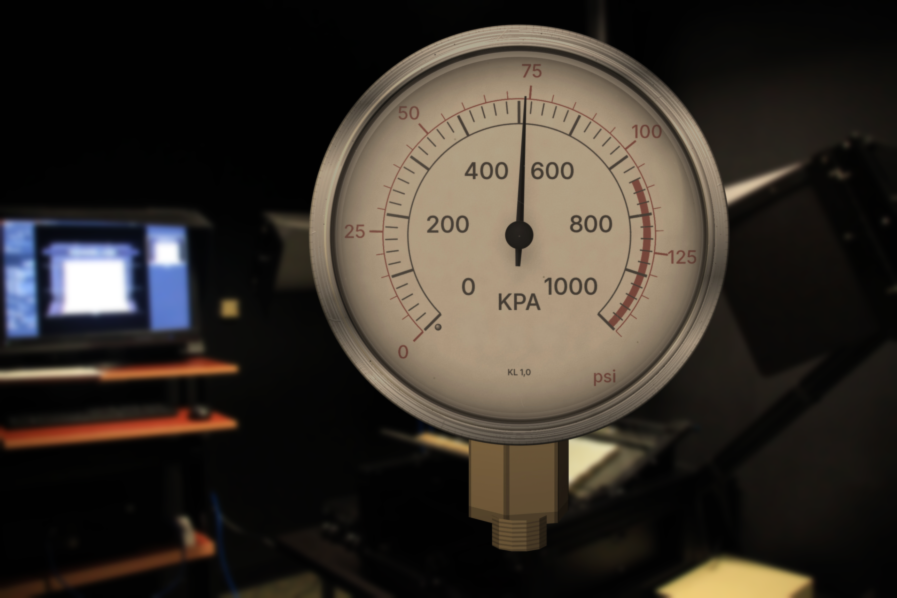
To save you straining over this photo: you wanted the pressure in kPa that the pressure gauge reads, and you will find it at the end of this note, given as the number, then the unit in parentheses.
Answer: 510 (kPa)
